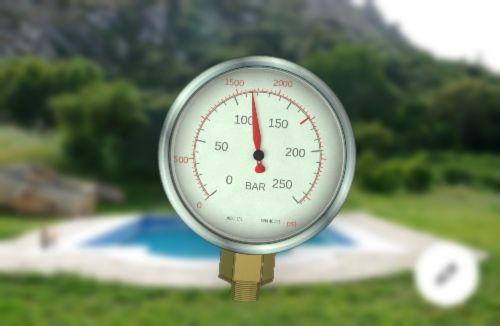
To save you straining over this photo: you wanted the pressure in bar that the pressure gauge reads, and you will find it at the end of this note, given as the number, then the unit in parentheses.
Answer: 115 (bar)
